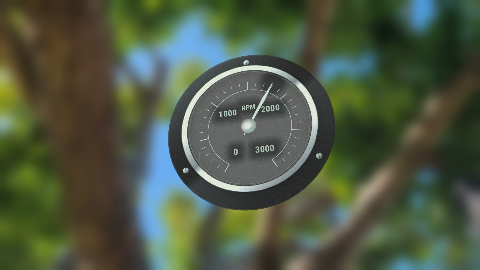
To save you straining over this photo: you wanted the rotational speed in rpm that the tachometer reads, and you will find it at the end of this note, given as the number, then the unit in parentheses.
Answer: 1800 (rpm)
